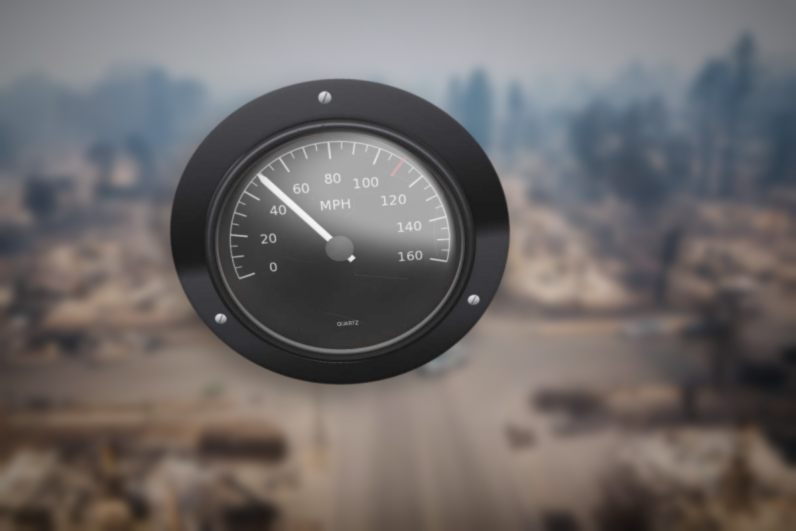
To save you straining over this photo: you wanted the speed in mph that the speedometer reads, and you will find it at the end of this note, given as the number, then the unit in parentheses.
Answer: 50 (mph)
